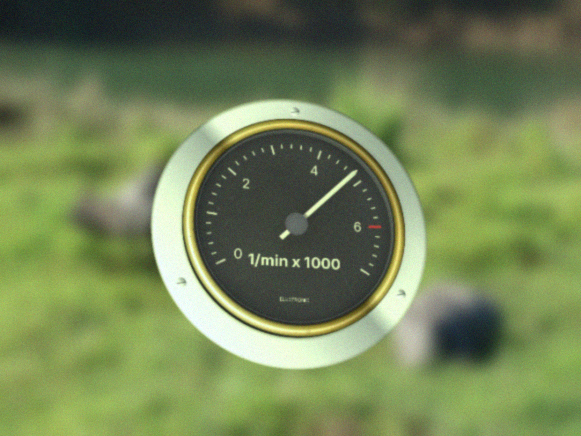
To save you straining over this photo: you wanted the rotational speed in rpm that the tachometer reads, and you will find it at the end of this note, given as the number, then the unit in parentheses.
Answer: 4800 (rpm)
